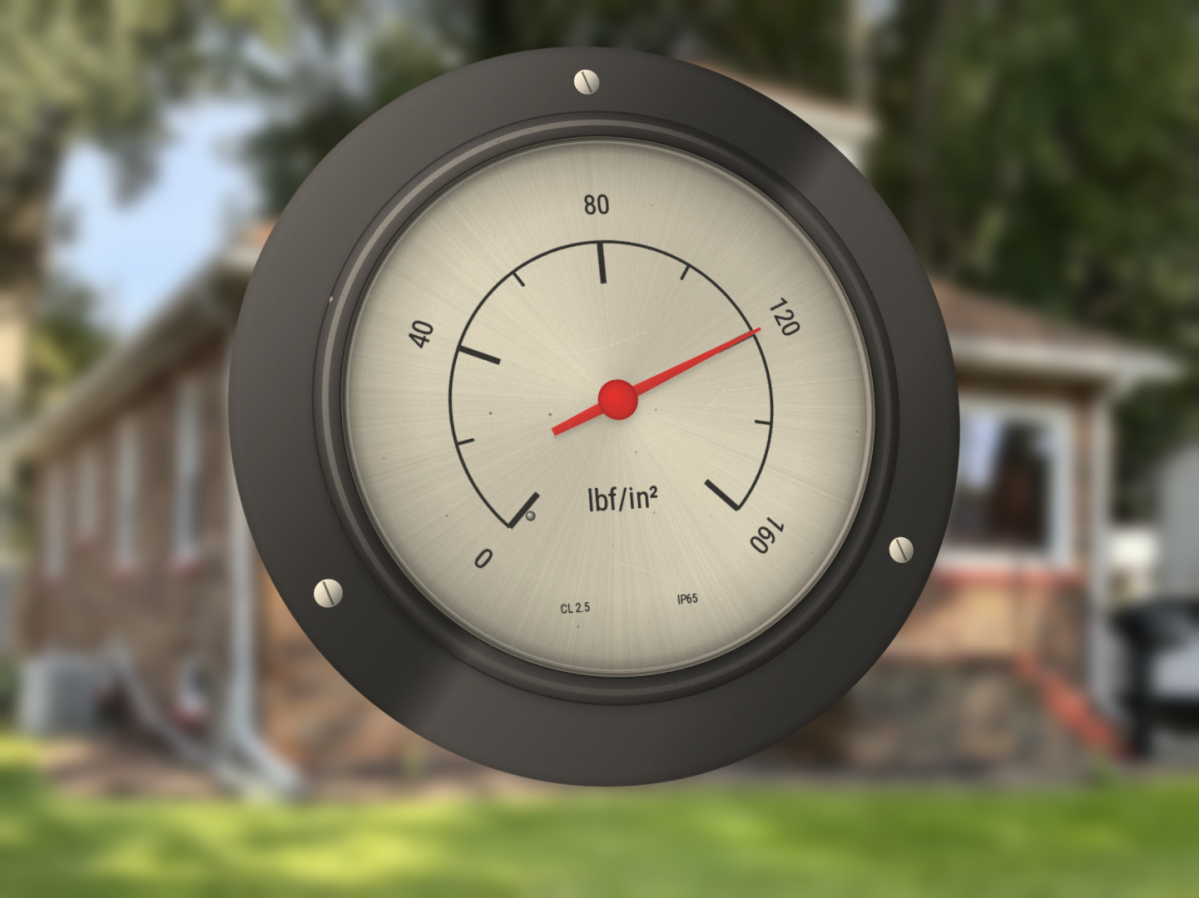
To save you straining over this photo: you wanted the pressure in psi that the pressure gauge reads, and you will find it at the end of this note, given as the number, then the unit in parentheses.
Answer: 120 (psi)
